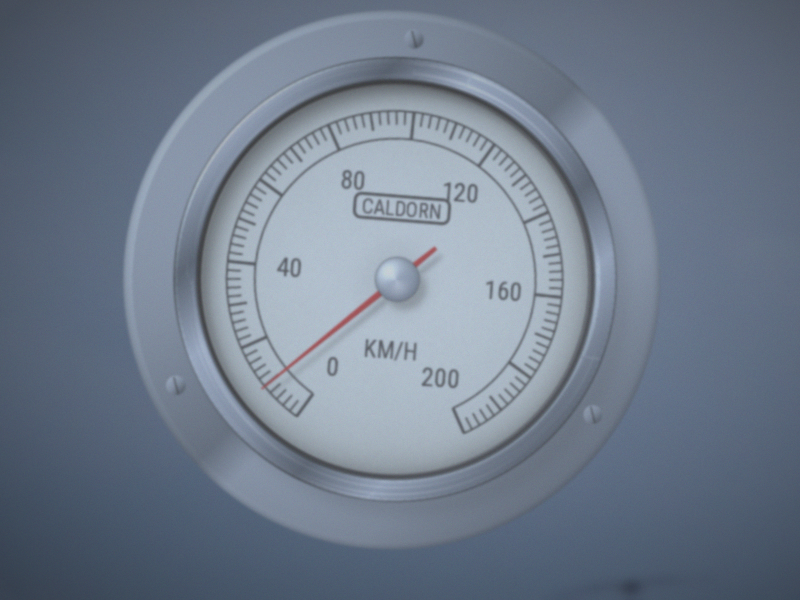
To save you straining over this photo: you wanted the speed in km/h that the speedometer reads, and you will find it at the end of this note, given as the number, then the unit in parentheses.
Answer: 10 (km/h)
